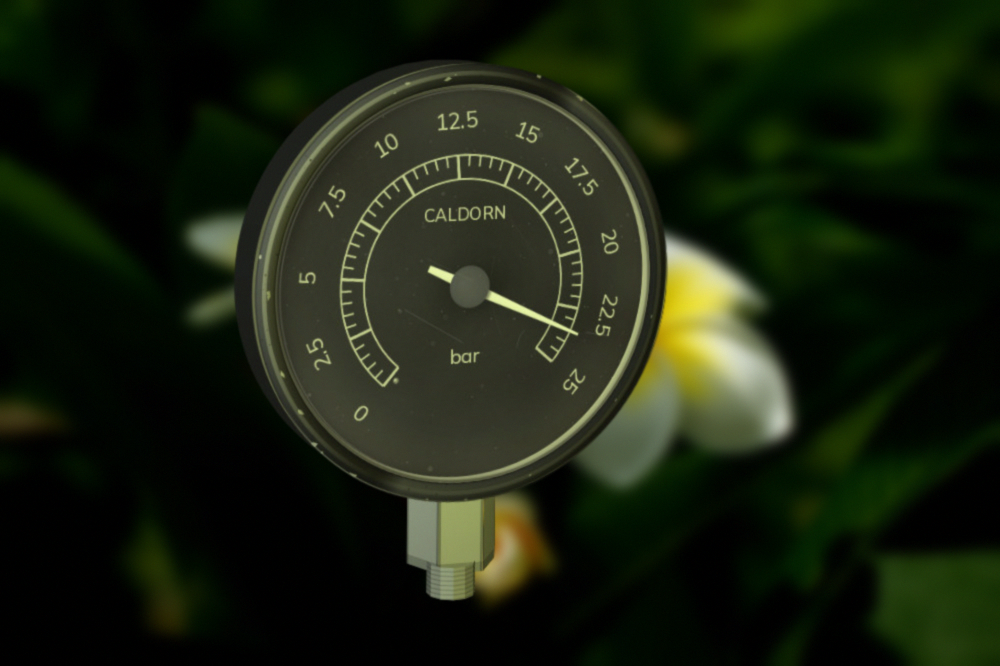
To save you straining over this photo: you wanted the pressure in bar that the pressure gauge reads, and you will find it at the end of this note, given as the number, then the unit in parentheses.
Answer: 23.5 (bar)
